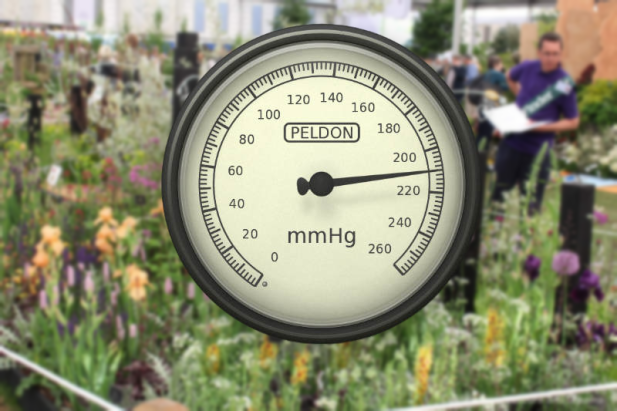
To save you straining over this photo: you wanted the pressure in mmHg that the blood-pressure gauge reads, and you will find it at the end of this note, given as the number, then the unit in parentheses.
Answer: 210 (mmHg)
